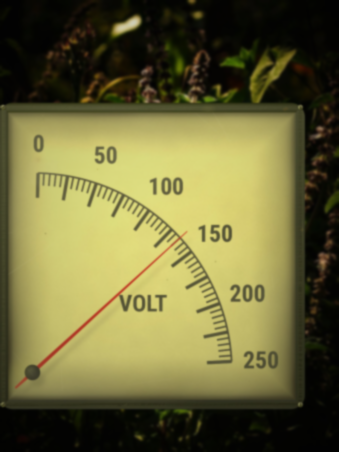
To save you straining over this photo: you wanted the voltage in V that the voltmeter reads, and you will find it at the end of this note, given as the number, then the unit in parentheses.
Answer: 135 (V)
